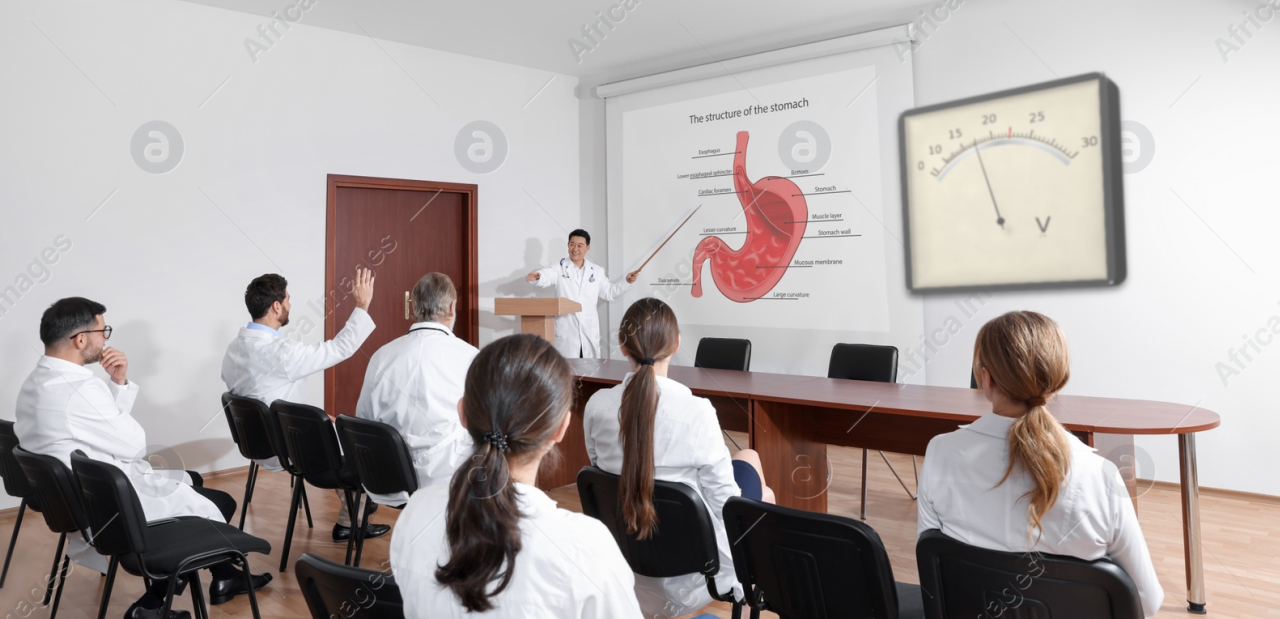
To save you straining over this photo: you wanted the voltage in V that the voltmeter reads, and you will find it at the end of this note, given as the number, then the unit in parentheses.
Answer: 17.5 (V)
